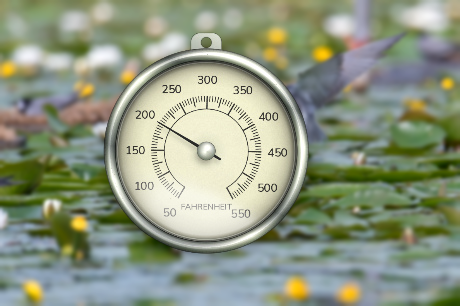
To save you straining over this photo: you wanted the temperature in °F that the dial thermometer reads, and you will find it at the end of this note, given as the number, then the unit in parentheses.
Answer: 200 (°F)
